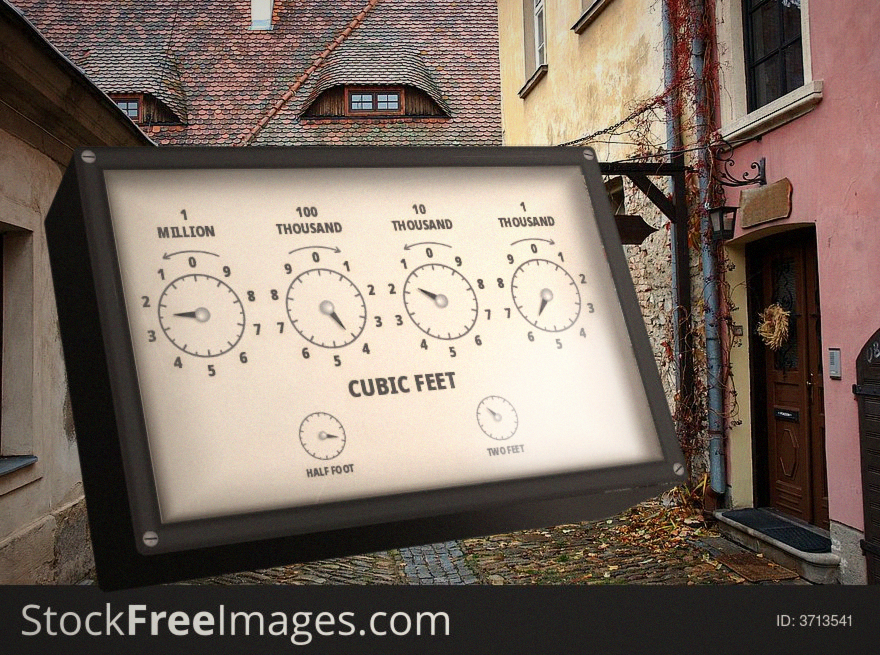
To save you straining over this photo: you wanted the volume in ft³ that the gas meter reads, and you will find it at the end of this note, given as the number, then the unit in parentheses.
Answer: 241600 (ft³)
